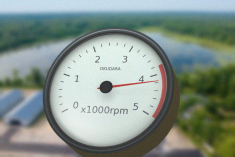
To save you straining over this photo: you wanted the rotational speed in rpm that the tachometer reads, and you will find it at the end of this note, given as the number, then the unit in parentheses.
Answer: 4200 (rpm)
